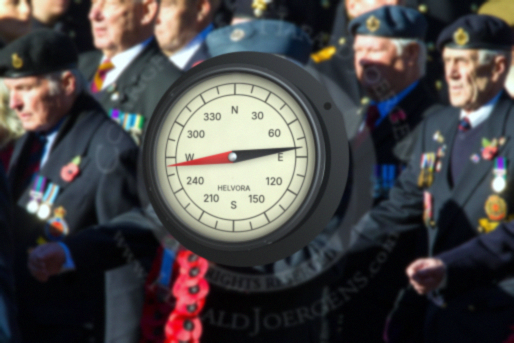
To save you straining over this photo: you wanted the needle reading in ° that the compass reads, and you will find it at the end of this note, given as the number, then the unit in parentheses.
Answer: 262.5 (°)
